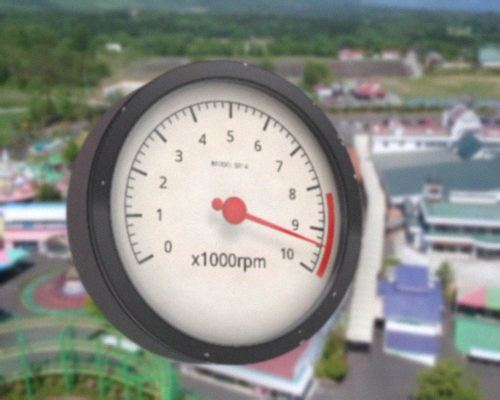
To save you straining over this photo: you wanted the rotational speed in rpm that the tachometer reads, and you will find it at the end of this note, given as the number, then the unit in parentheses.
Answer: 9400 (rpm)
